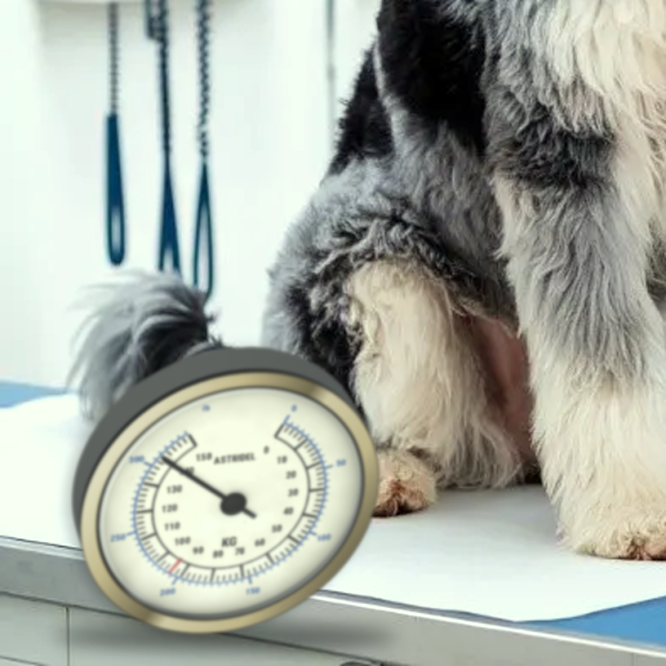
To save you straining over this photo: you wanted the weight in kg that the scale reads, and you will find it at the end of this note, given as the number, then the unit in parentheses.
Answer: 140 (kg)
